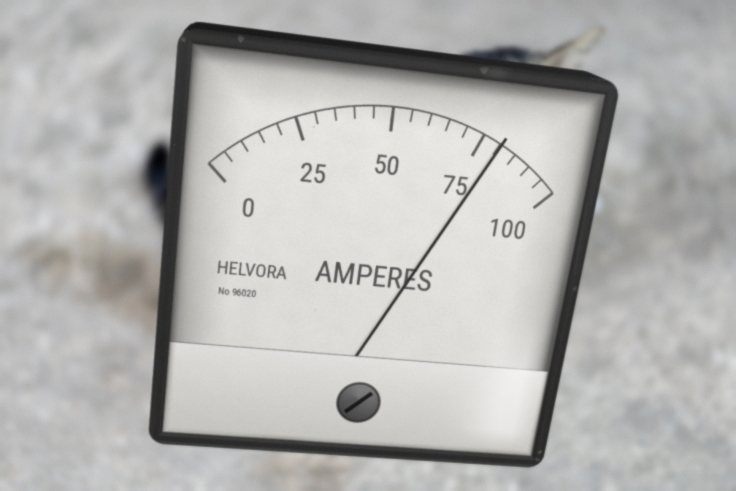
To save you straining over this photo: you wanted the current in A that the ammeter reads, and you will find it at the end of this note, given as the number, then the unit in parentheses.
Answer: 80 (A)
